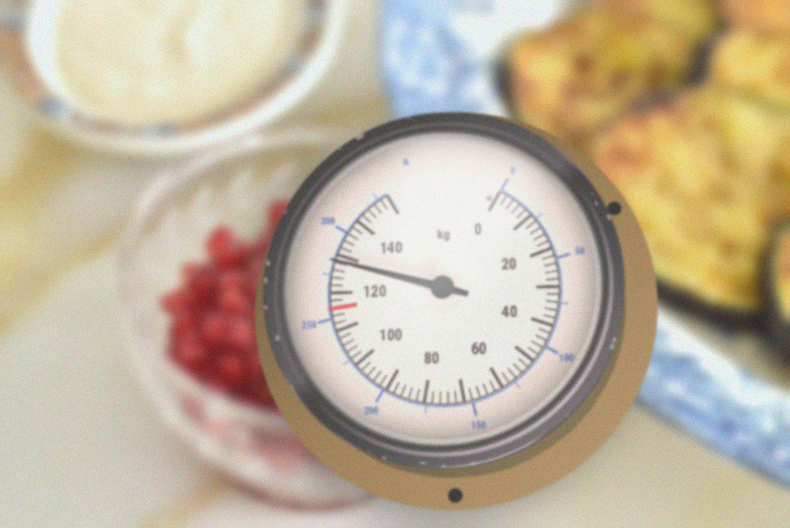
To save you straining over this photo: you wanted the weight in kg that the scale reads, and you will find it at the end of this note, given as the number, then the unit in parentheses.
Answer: 128 (kg)
